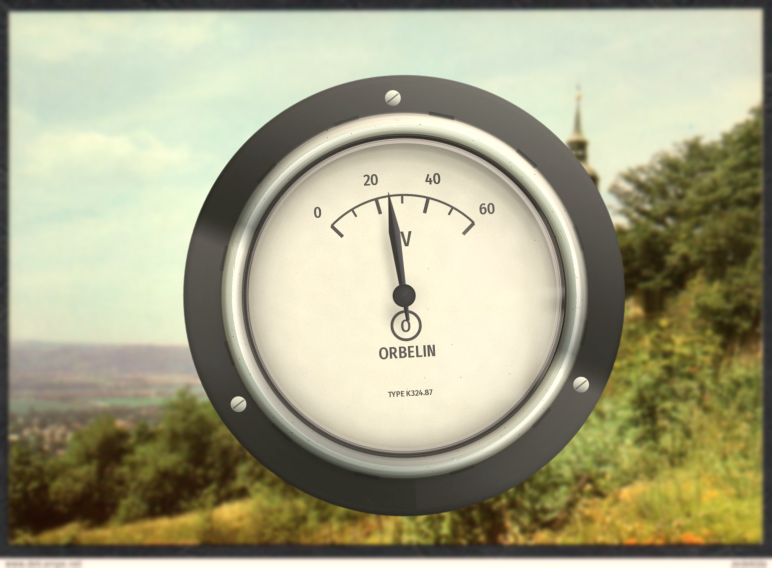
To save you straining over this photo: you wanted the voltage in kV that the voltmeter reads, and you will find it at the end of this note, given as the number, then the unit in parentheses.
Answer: 25 (kV)
